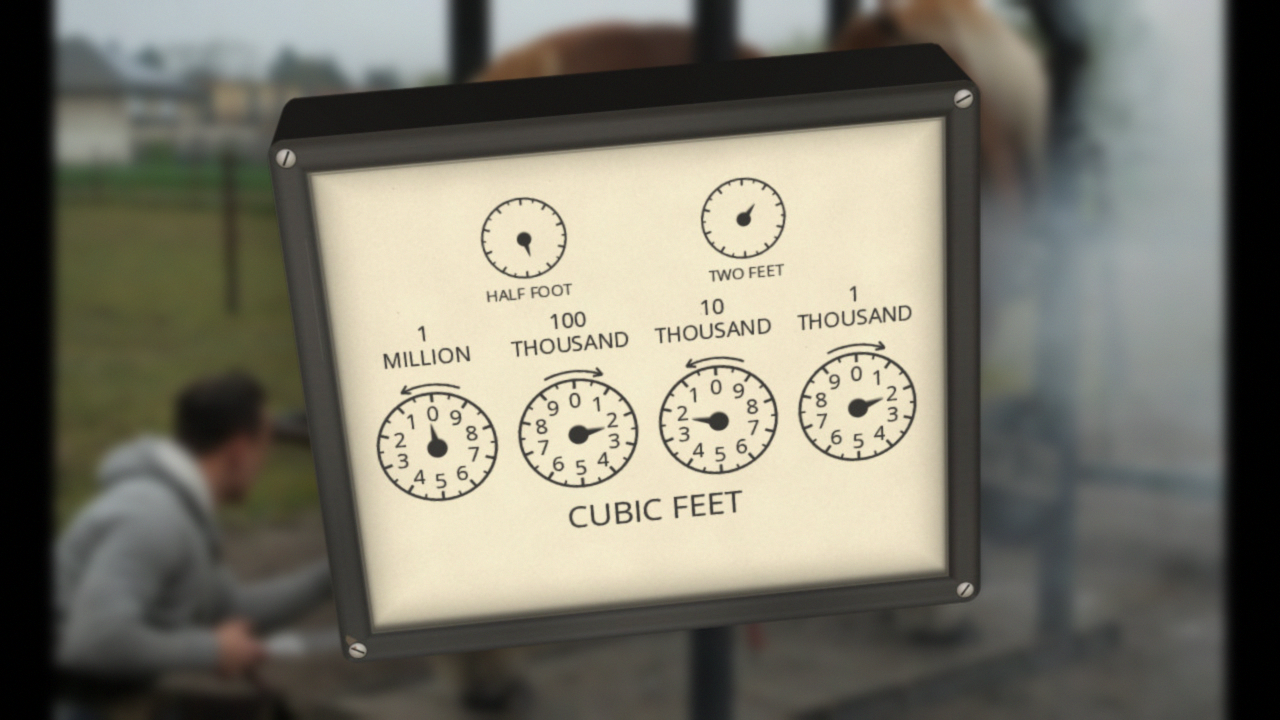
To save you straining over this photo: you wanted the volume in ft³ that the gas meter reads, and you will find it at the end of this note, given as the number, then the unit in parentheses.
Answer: 22200 (ft³)
